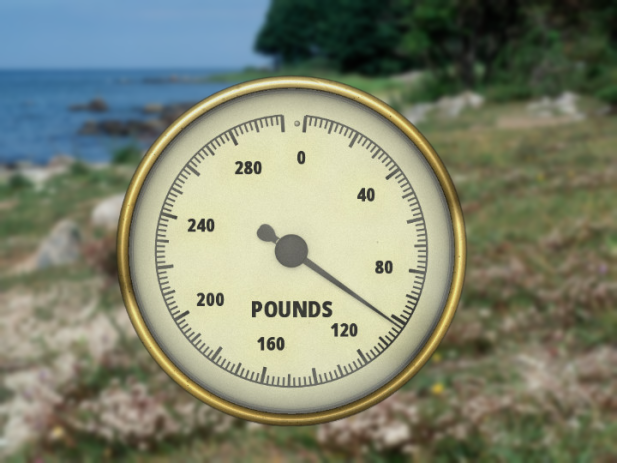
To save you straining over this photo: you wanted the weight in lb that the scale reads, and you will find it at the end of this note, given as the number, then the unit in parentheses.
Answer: 102 (lb)
